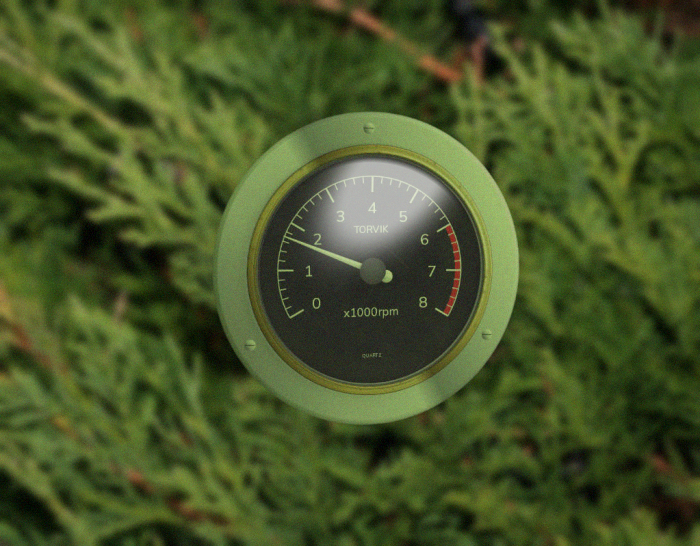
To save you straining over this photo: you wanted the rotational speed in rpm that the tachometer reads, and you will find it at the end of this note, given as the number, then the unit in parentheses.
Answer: 1700 (rpm)
